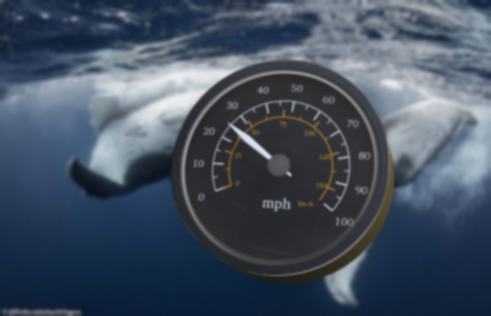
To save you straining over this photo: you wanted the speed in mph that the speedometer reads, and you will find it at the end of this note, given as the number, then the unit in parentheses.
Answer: 25 (mph)
